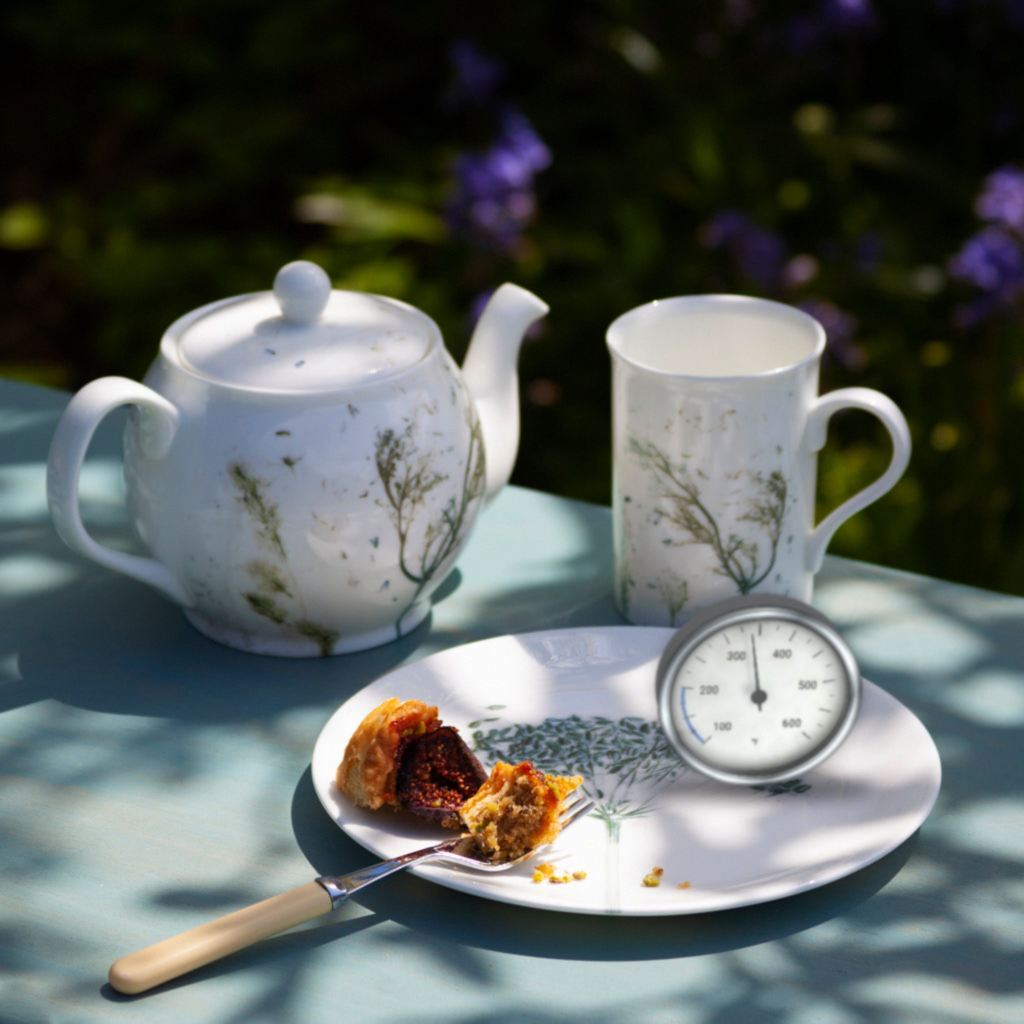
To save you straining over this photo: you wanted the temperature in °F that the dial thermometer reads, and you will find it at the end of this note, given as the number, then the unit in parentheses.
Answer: 337.5 (°F)
